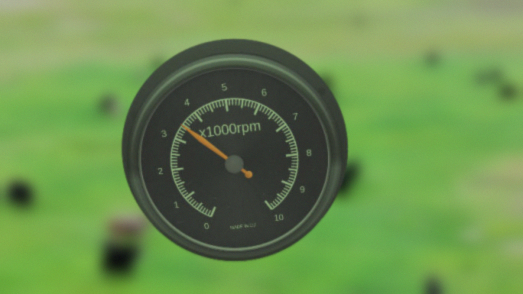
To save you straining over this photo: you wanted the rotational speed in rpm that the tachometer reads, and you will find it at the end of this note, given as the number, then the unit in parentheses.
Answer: 3500 (rpm)
